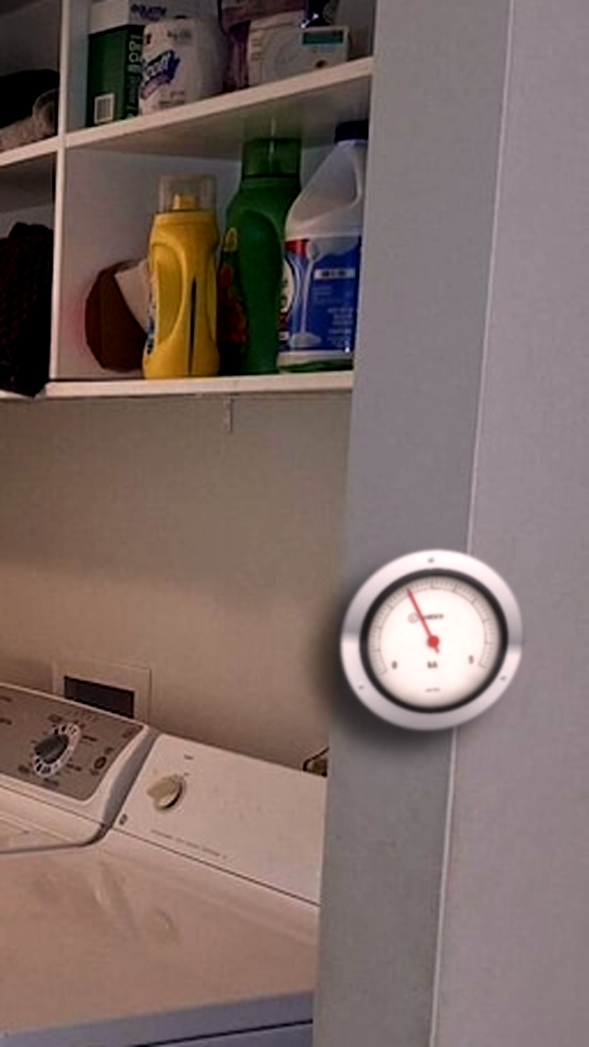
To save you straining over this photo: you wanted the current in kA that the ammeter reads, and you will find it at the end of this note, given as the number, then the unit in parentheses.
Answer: 2 (kA)
